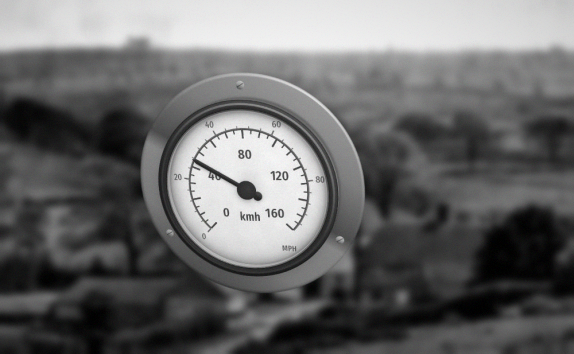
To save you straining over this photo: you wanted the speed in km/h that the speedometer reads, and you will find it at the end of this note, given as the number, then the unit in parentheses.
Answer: 45 (km/h)
